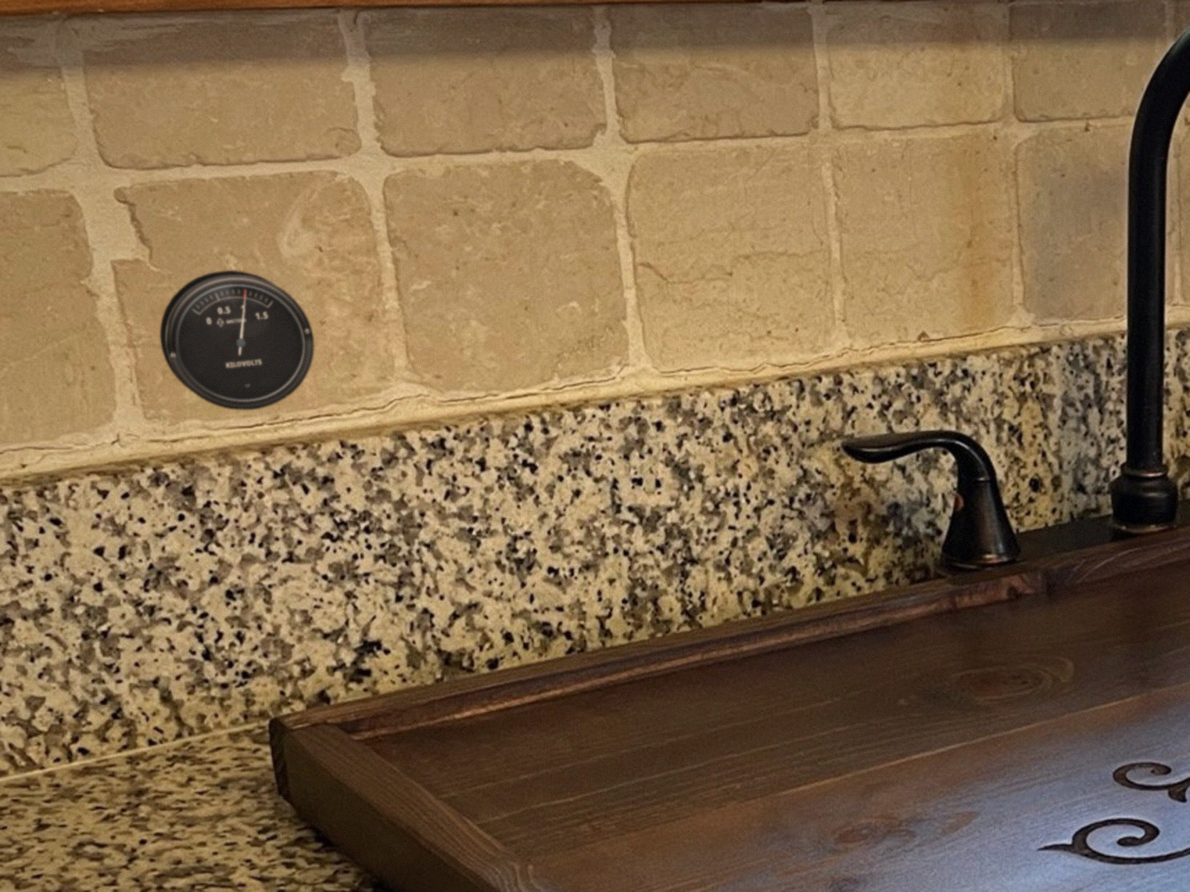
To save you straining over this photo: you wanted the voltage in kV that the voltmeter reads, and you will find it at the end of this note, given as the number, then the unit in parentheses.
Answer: 1 (kV)
